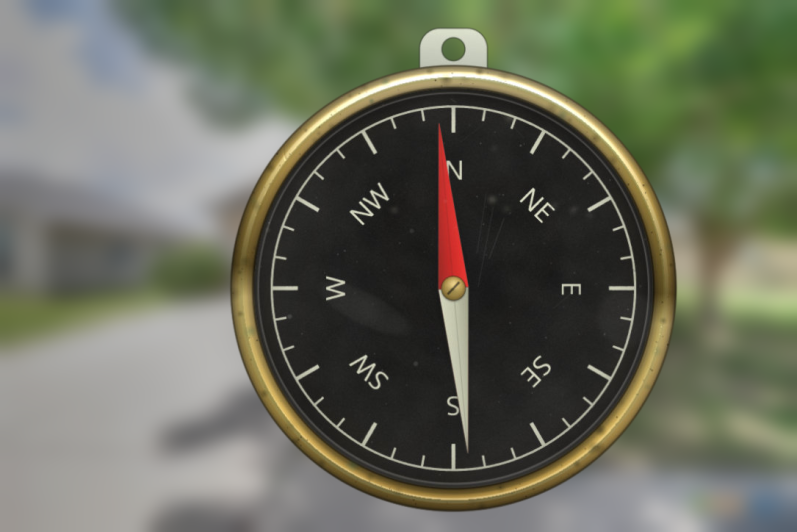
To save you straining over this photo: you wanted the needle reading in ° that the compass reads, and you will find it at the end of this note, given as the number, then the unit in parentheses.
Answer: 355 (°)
